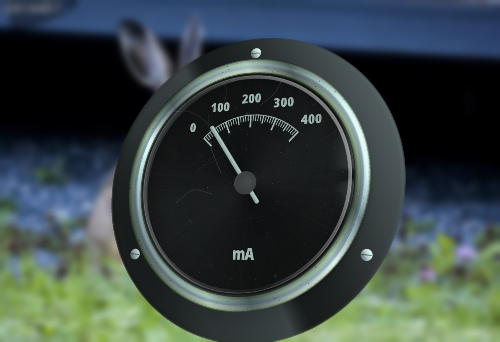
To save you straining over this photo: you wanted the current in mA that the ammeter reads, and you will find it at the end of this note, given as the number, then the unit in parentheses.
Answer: 50 (mA)
